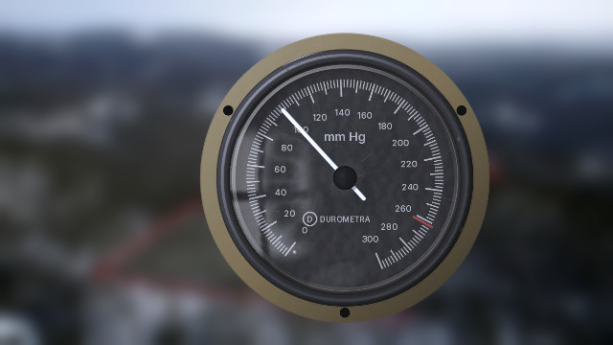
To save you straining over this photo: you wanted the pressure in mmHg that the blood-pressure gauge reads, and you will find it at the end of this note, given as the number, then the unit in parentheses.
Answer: 100 (mmHg)
